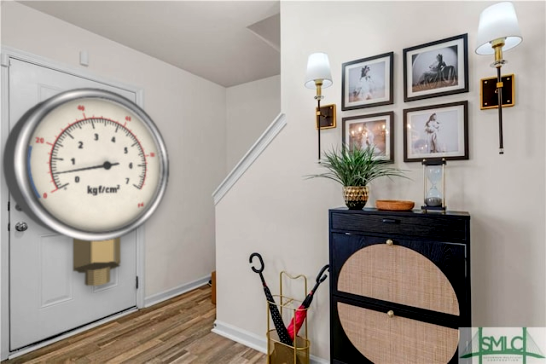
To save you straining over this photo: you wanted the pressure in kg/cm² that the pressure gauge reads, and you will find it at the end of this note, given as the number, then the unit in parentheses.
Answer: 0.5 (kg/cm²)
